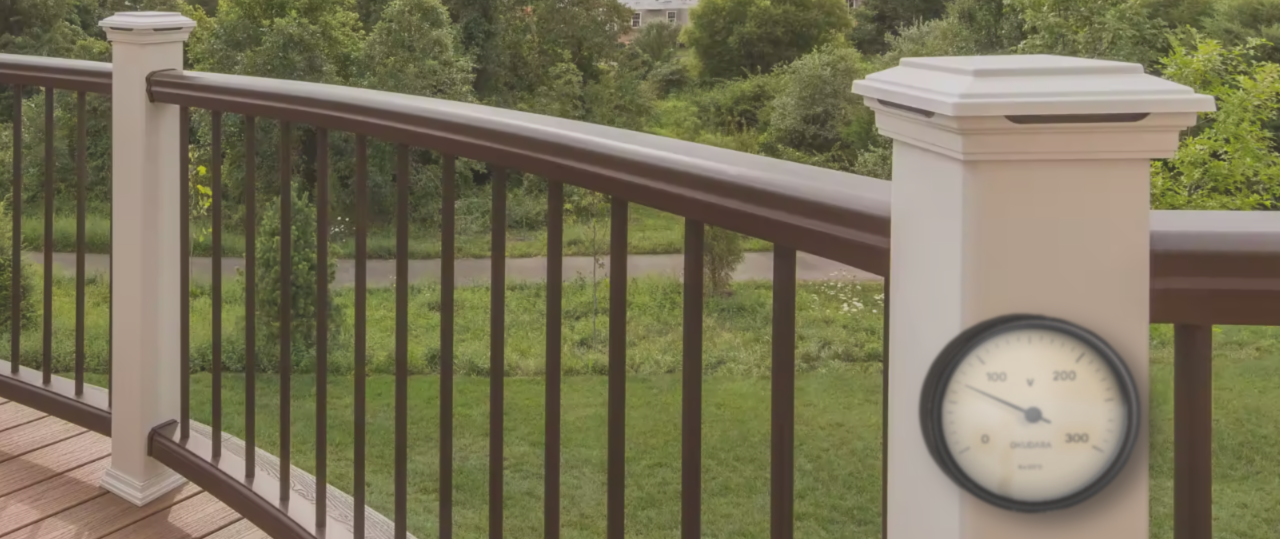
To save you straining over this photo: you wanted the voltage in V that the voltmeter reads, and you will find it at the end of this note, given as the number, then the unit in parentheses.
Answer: 70 (V)
